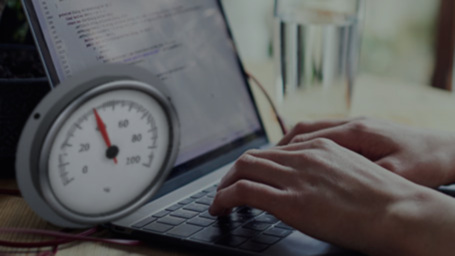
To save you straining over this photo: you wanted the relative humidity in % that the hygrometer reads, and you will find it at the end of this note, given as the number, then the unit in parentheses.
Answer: 40 (%)
